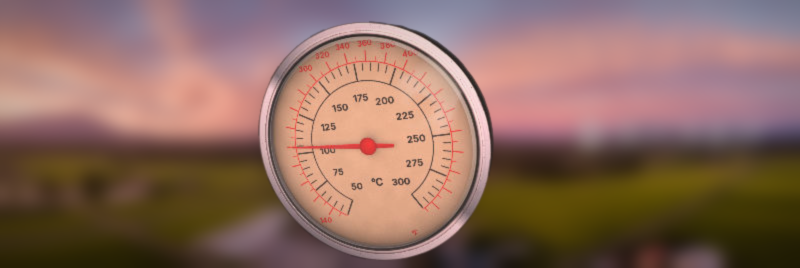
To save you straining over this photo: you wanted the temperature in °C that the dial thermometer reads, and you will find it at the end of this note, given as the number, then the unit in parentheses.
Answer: 105 (°C)
